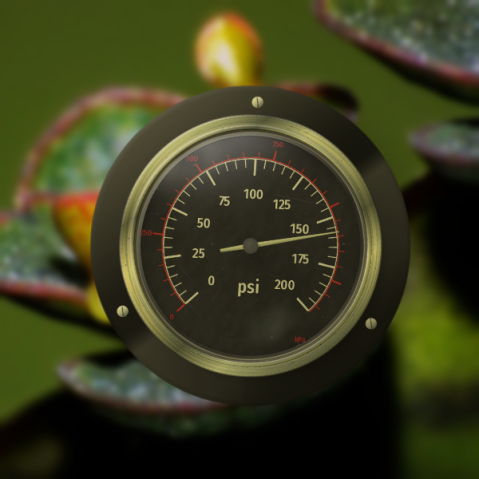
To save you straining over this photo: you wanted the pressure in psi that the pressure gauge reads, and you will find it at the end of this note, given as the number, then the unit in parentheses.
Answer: 157.5 (psi)
